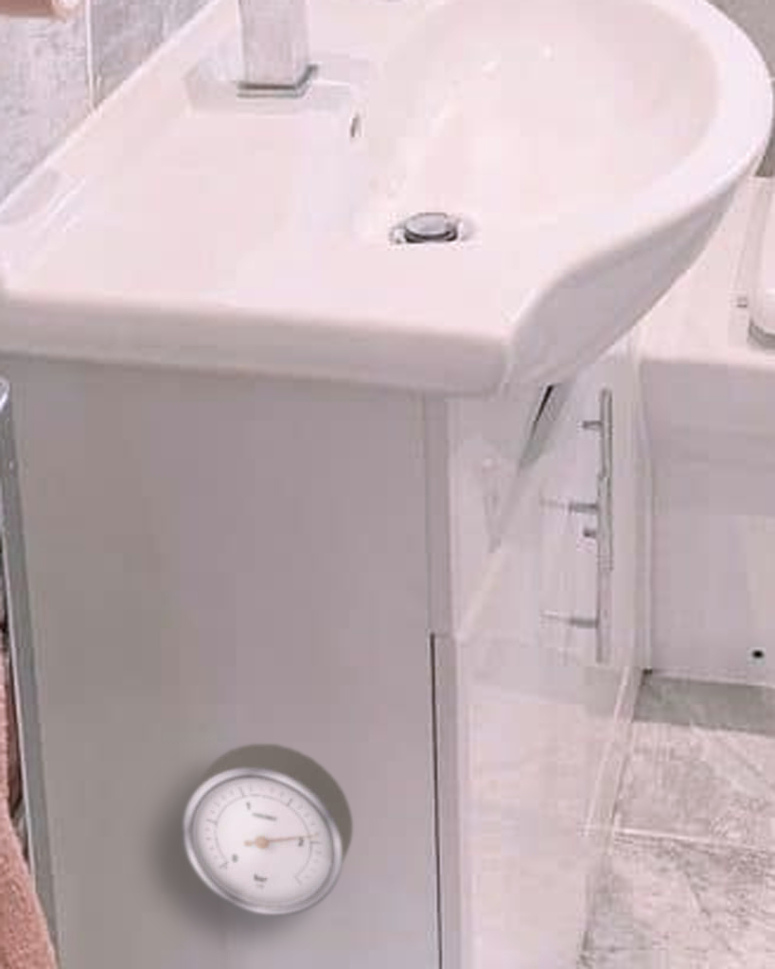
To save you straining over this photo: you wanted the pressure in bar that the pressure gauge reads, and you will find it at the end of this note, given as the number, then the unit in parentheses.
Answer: 1.9 (bar)
